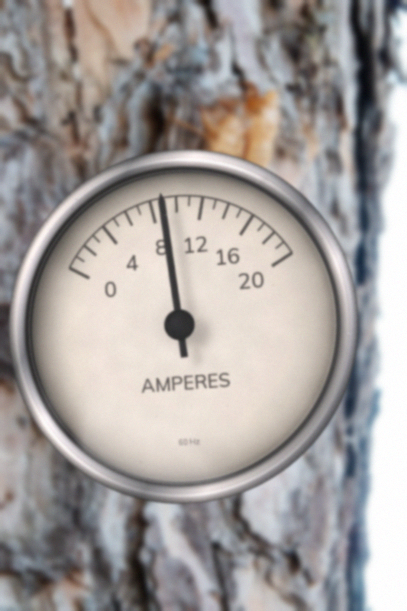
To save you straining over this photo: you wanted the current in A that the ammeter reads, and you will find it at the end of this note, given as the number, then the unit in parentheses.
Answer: 9 (A)
